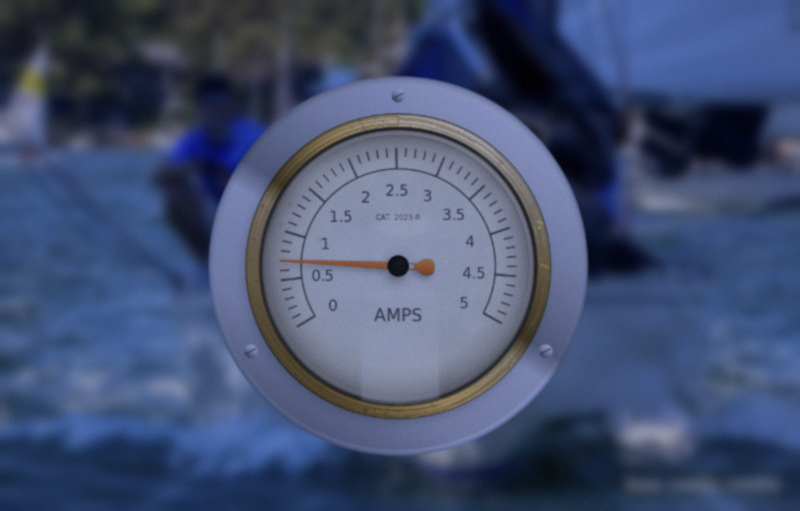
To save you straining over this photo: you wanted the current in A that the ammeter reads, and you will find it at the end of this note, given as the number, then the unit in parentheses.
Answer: 0.7 (A)
